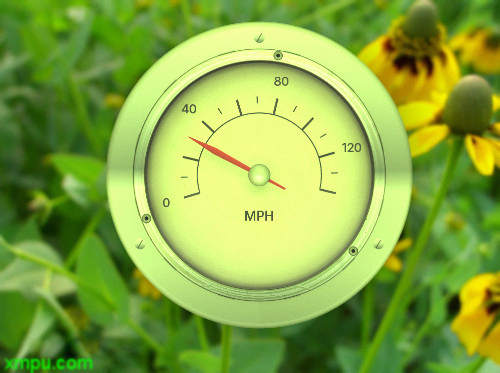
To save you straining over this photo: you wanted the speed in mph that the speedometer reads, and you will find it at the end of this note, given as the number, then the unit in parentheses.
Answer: 30 (mph)
